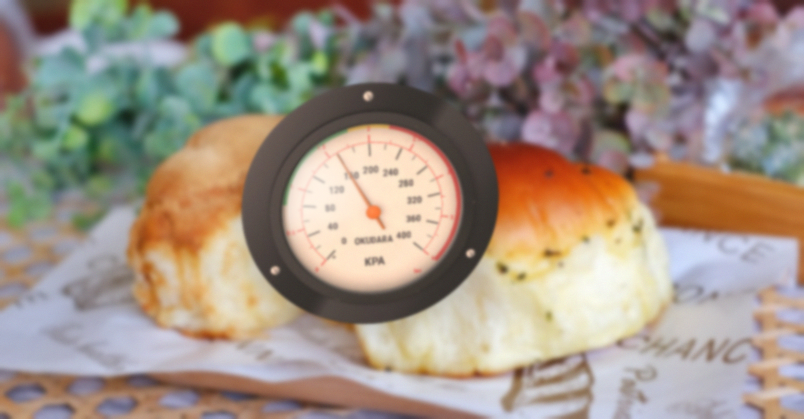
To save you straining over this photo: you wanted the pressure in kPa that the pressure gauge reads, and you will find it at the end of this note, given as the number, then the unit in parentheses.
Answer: 160 (kPa)
